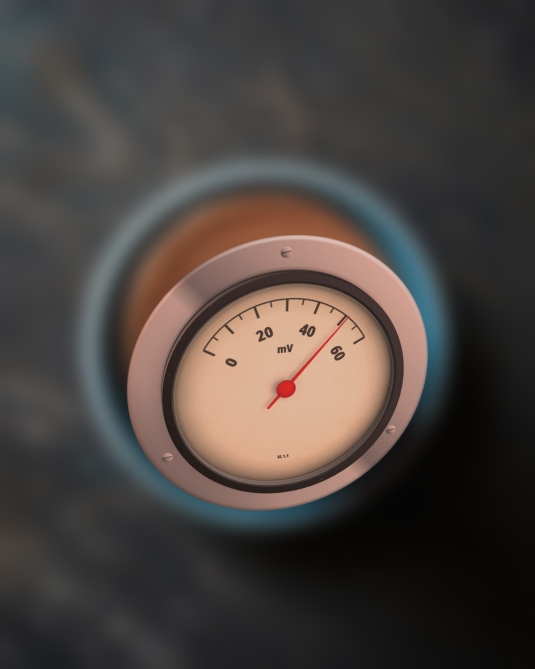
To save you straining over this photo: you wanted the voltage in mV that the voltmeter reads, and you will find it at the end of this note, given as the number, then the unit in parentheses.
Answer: 50 (mV)
